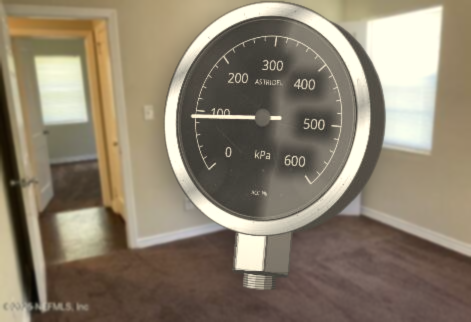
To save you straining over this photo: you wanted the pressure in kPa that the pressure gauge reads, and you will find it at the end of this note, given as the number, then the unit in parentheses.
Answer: 90 (kPa)
